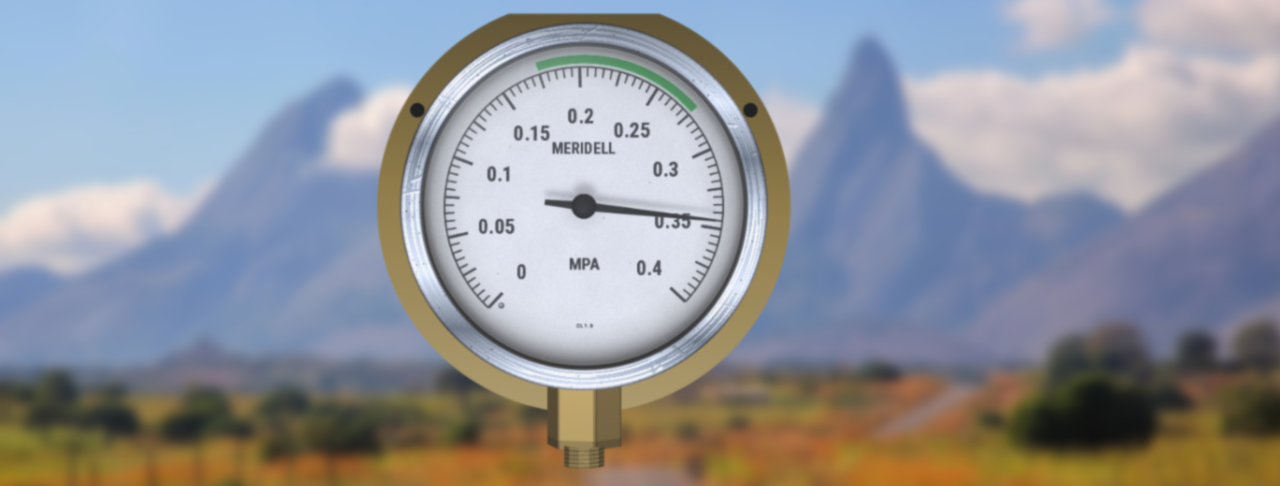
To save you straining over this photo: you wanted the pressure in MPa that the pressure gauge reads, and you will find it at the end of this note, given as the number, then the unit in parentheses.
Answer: 0.345 (MPa)
